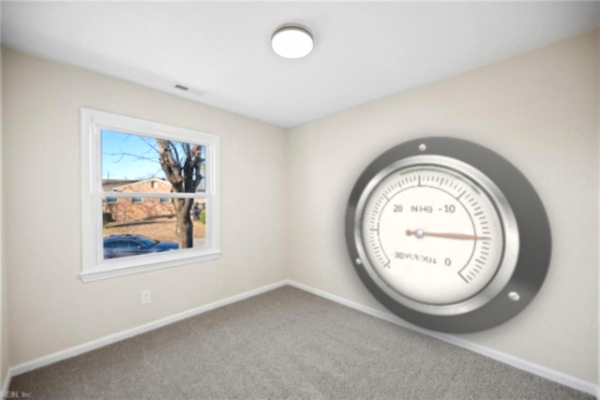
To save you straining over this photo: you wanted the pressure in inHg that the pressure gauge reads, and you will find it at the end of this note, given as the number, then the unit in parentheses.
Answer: -5 (inHg)
